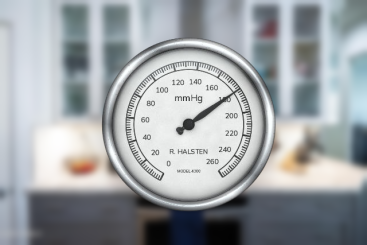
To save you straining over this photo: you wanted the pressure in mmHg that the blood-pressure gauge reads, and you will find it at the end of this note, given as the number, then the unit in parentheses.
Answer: 180 (mmHg)
